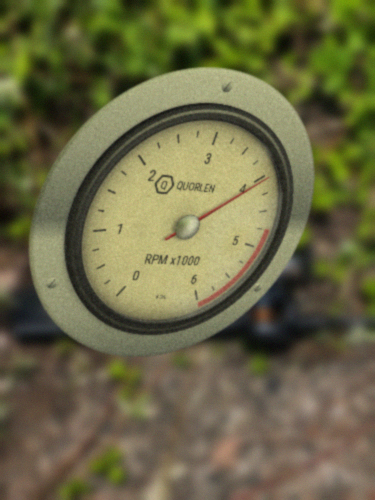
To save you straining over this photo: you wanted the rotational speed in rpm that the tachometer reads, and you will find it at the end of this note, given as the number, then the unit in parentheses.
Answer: 4000 (rpm)
